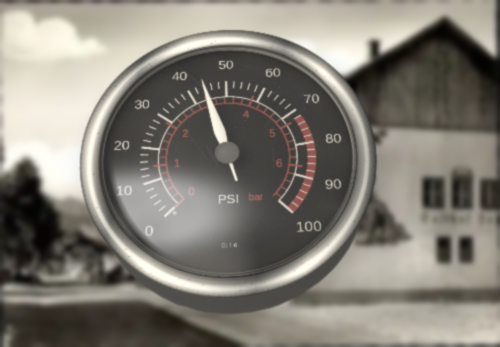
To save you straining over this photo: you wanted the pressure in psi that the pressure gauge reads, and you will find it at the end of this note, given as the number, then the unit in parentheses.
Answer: 44 (psi)
